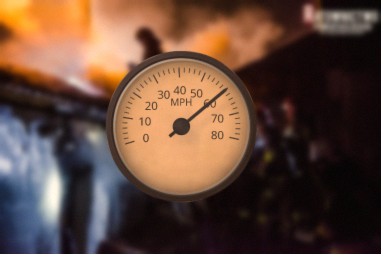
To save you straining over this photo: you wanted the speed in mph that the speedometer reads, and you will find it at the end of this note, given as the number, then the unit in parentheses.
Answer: 60 (mph)
